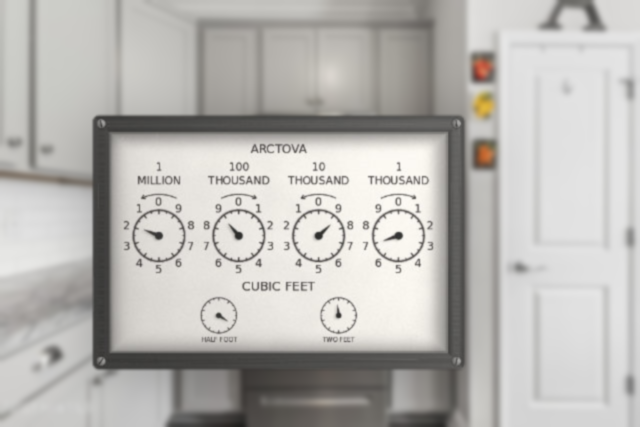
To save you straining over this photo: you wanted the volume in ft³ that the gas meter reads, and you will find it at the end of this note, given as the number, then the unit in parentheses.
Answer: 188700 (ft³)
